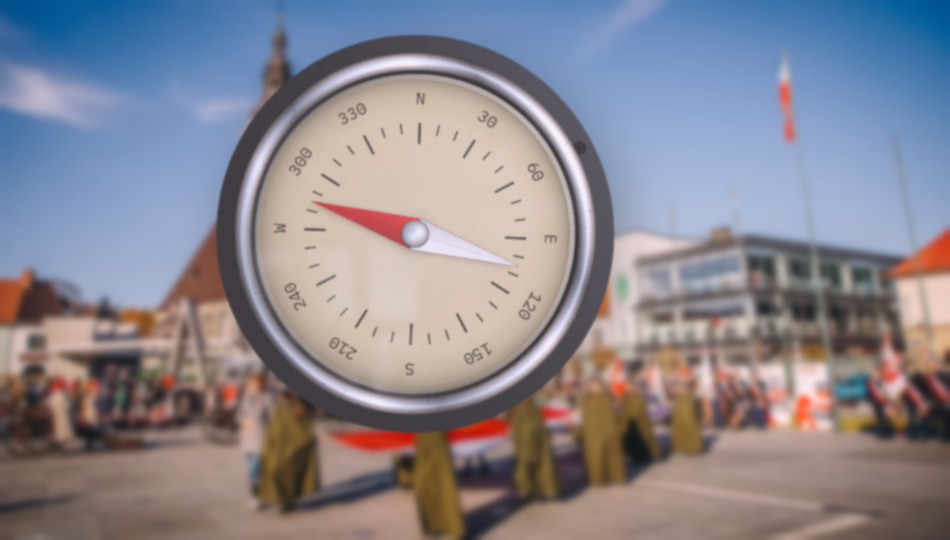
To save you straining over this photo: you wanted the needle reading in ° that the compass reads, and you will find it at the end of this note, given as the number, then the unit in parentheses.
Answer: 285 (°)
